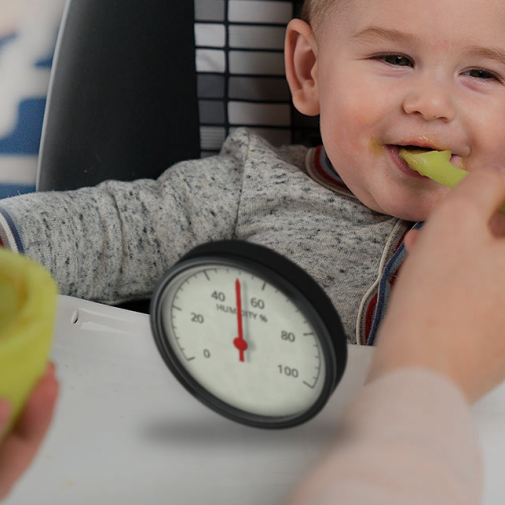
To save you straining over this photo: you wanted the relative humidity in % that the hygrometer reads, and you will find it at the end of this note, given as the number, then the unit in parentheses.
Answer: 52 (%)
